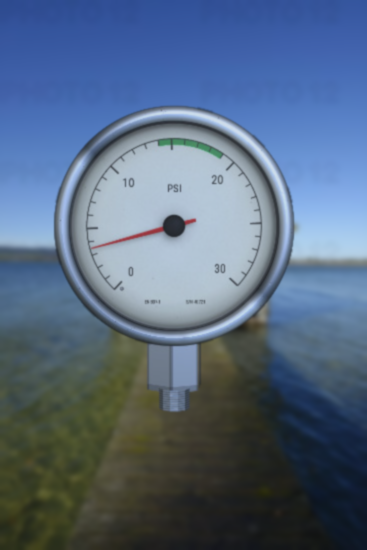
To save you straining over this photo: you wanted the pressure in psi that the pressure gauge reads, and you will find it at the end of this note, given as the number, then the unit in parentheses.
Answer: 3.5 (psi)
